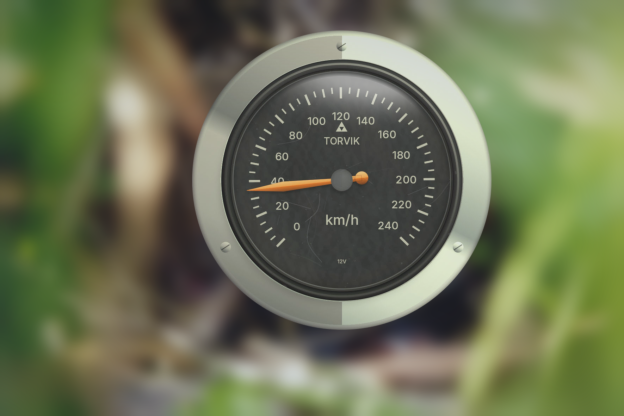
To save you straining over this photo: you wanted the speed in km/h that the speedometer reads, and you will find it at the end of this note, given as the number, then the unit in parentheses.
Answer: 35 (km/h)
